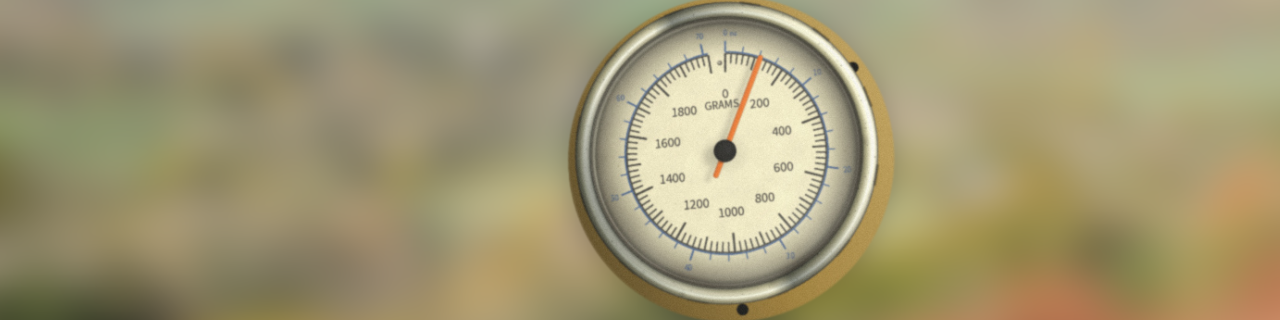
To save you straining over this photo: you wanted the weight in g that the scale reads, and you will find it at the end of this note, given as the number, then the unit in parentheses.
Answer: 120 (g)
